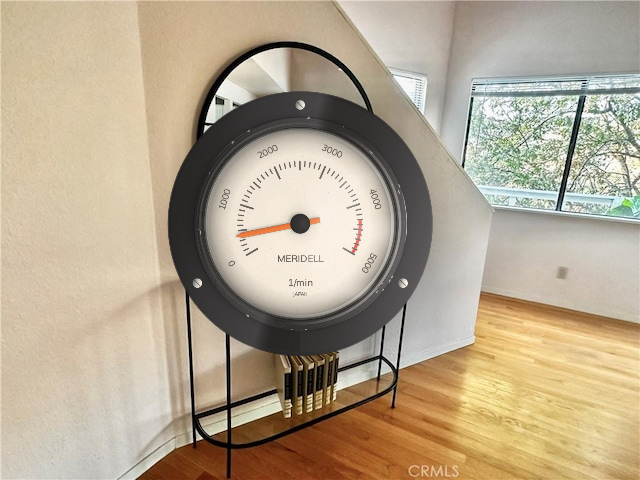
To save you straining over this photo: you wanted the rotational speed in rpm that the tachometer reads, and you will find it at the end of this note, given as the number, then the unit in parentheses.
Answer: 400 (rpm)
